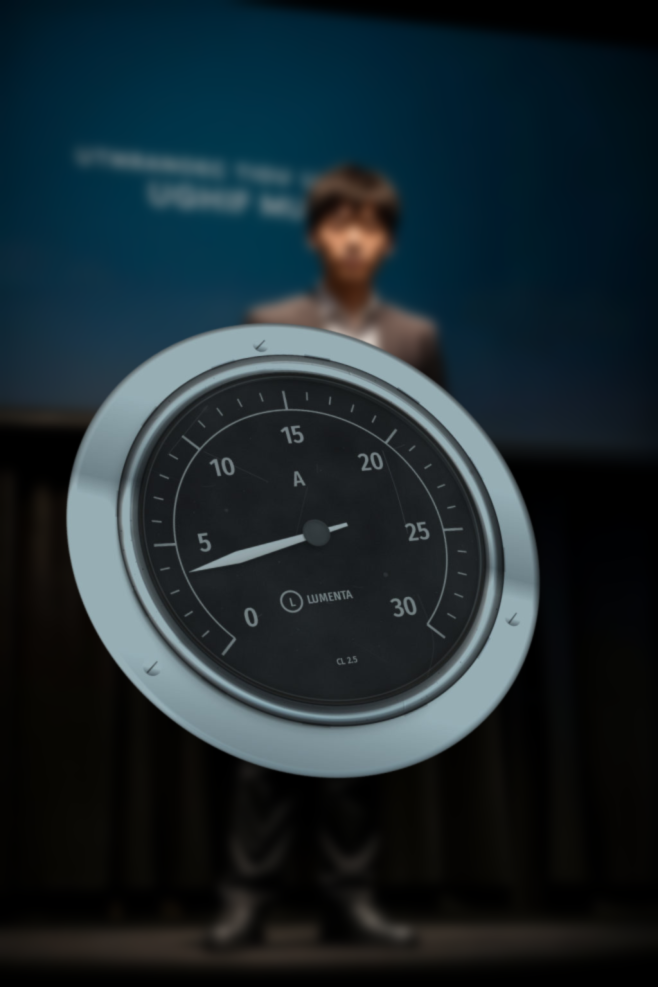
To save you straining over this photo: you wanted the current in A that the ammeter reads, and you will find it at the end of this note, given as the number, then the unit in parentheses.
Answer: 3.5 (A)
